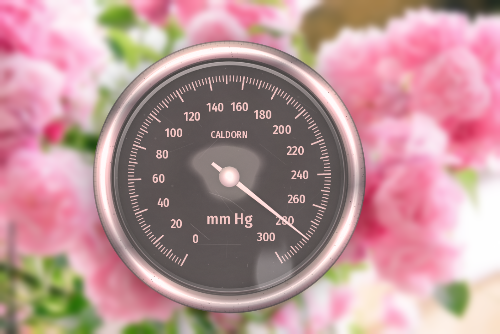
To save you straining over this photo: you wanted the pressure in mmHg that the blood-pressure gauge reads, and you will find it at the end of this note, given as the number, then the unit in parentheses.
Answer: 280 (mmHg)
